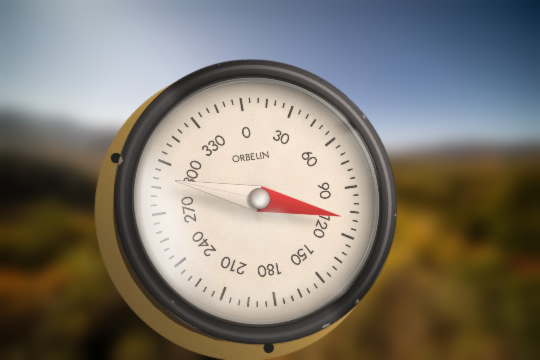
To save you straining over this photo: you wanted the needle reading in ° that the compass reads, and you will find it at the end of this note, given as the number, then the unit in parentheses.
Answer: 110 (°)
